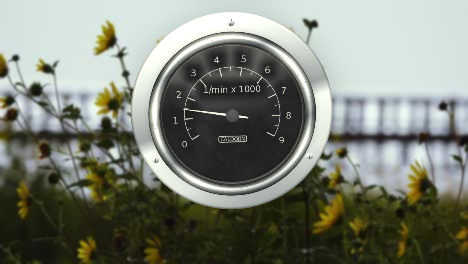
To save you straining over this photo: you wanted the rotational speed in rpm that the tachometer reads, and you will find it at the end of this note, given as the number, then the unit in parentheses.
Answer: 1500 (rpm)
